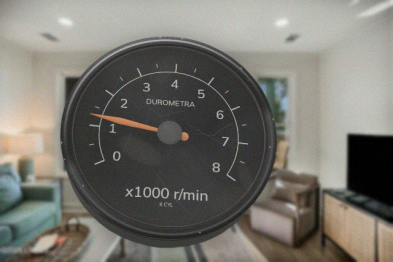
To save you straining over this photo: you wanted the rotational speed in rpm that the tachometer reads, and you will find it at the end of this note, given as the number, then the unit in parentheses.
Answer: 1250 (rpm)
